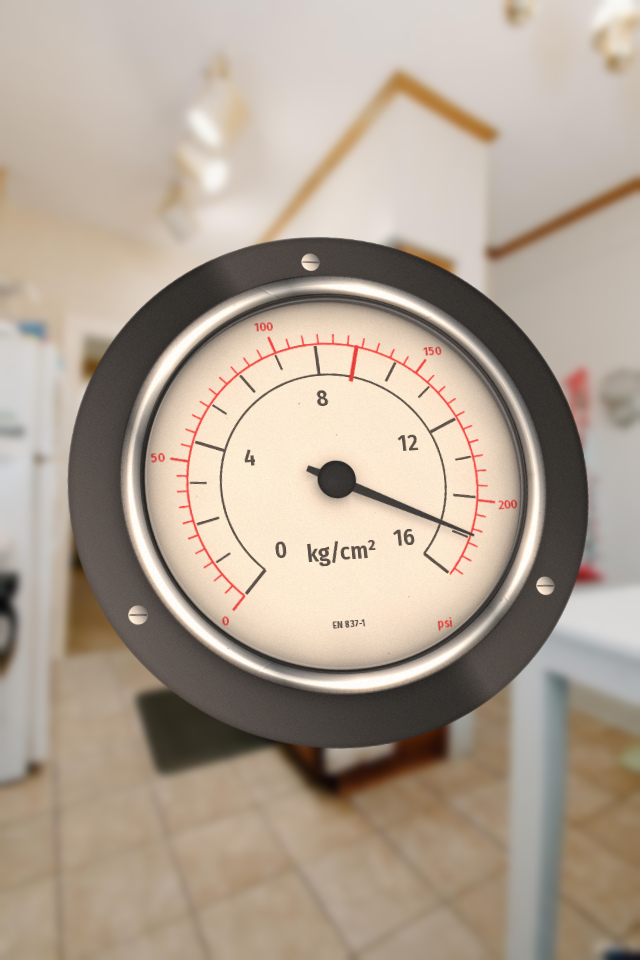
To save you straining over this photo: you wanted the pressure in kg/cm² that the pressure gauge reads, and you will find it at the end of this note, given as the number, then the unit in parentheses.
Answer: 15 (kg/cm²)
